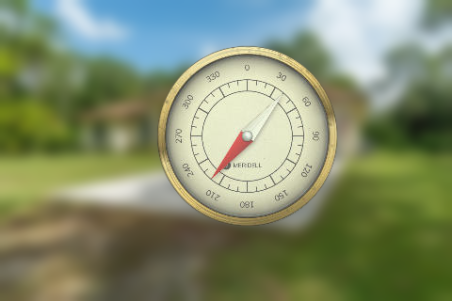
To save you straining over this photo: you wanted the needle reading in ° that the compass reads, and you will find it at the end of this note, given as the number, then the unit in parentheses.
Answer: 220 (°)
